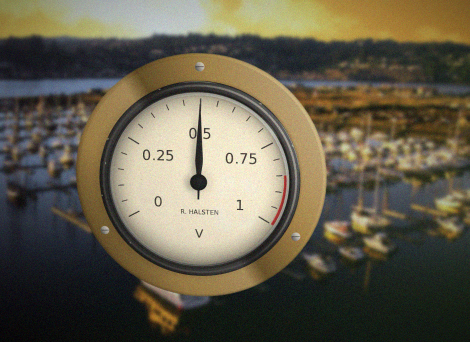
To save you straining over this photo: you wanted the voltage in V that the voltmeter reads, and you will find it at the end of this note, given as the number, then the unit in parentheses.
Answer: 0.5 (V)
